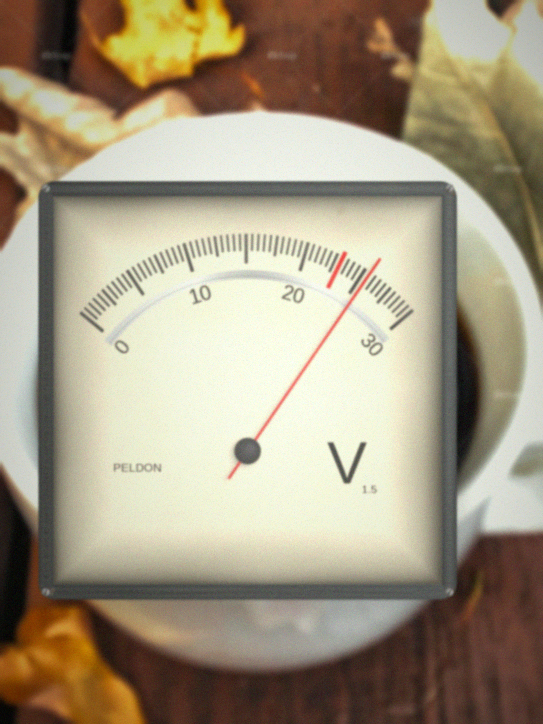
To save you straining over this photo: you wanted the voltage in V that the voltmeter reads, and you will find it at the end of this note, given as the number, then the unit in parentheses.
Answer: 25.5 (V)
